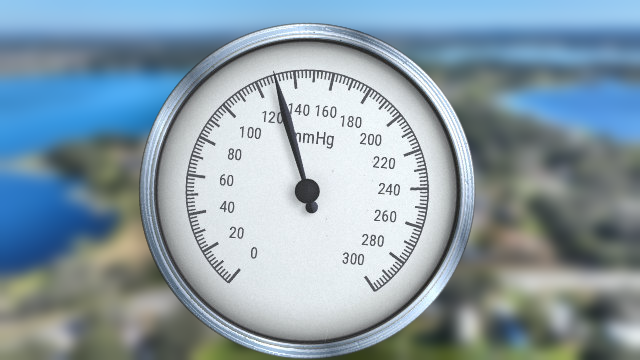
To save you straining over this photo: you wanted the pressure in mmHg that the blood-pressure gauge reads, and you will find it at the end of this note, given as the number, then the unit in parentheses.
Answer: 130 (mmHg)
